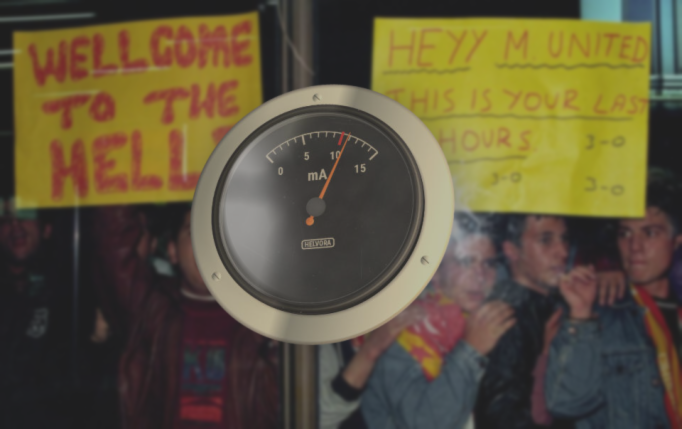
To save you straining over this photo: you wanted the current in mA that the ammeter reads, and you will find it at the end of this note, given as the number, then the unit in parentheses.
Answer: 11 (mA)
